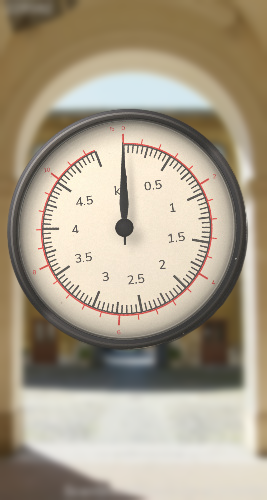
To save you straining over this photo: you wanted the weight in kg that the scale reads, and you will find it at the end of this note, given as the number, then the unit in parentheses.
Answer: 0 (kg)
